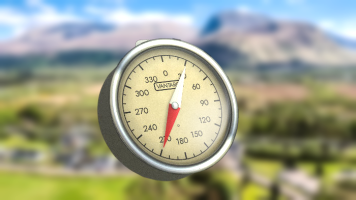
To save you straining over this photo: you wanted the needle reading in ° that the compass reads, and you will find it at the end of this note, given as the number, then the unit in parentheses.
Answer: 210 (°)
